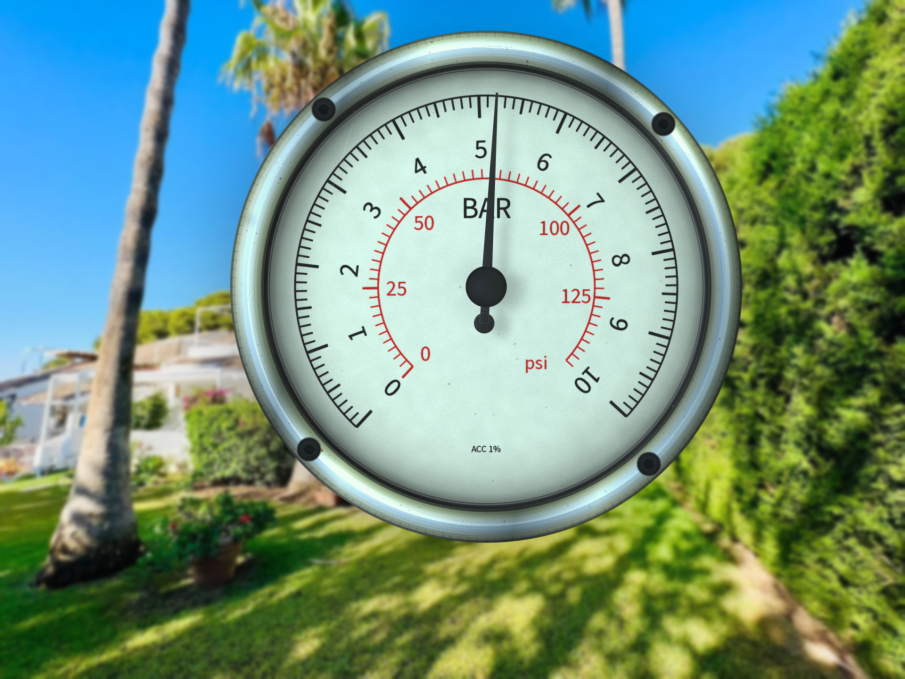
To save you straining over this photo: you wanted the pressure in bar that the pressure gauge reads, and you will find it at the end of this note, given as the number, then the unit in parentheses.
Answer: 5.2 (bar)
